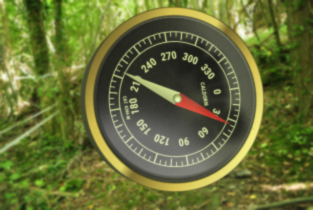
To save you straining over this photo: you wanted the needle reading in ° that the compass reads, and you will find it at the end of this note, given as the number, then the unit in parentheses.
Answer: 35 (°)
